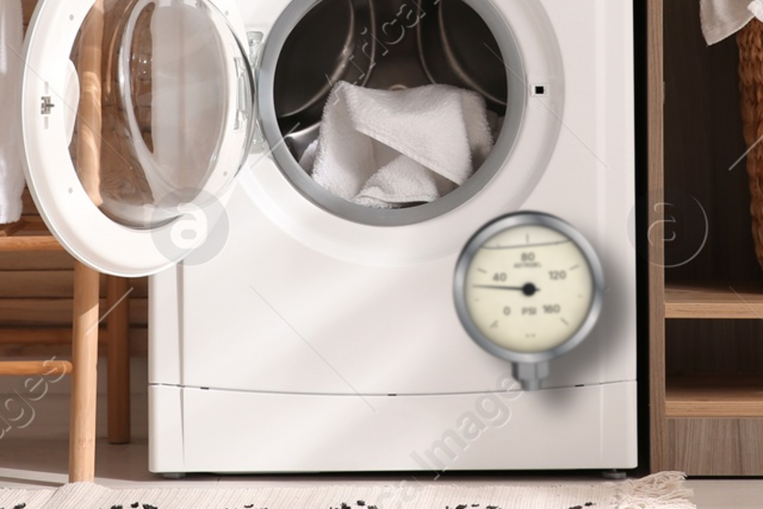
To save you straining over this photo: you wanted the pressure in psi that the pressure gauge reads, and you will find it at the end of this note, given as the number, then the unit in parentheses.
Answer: 30 (psi)
